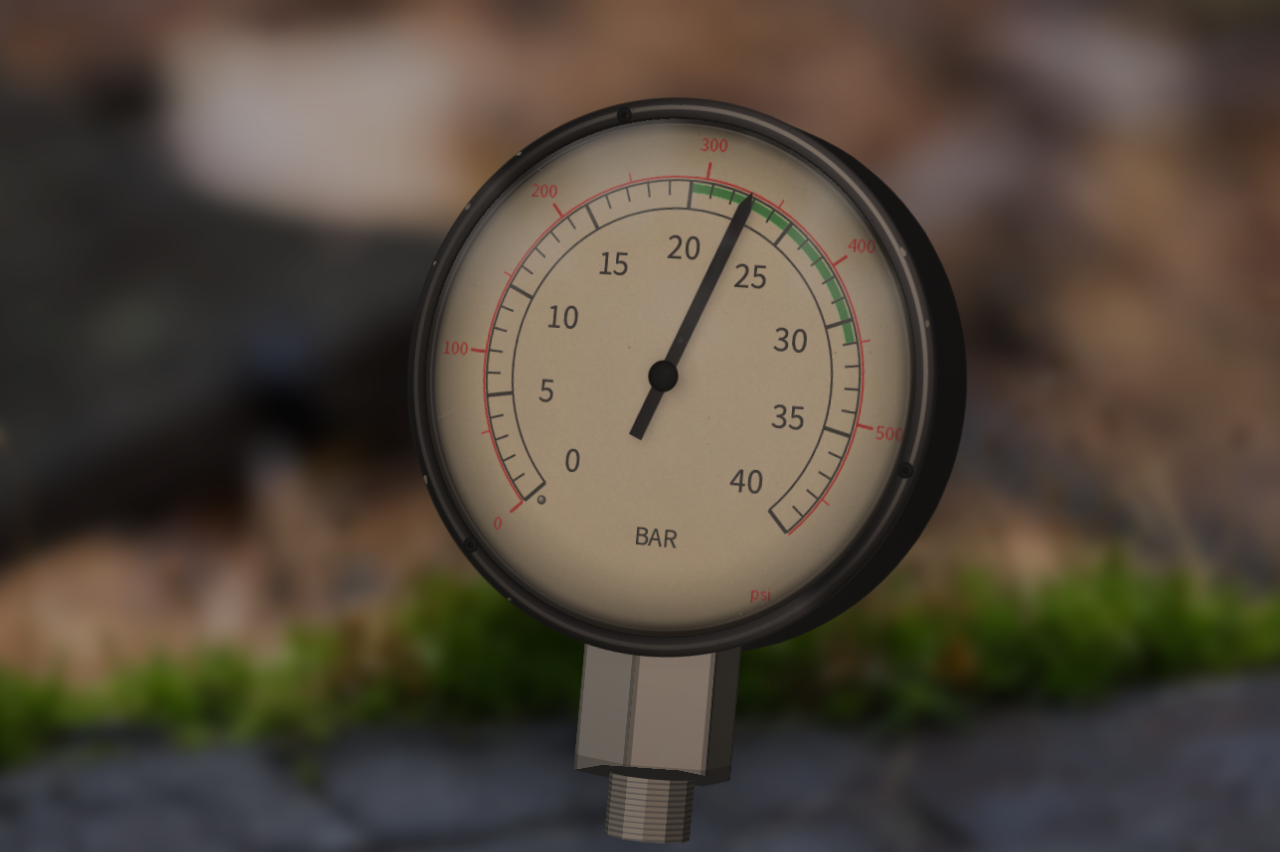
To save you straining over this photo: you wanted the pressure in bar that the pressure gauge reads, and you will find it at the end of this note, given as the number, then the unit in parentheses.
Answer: 23 (bar)
